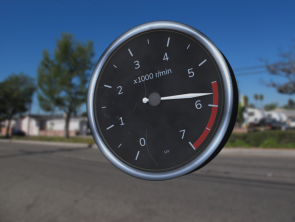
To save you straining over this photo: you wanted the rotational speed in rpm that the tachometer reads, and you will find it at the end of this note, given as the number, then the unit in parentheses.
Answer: 5750 (rpm)
